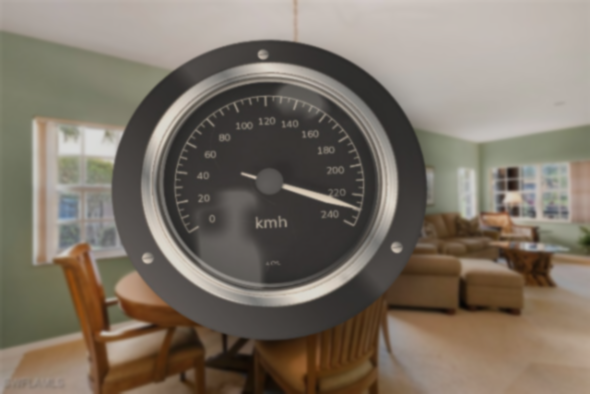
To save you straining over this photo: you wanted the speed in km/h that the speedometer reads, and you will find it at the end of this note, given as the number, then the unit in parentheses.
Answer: 230 (km/h)
